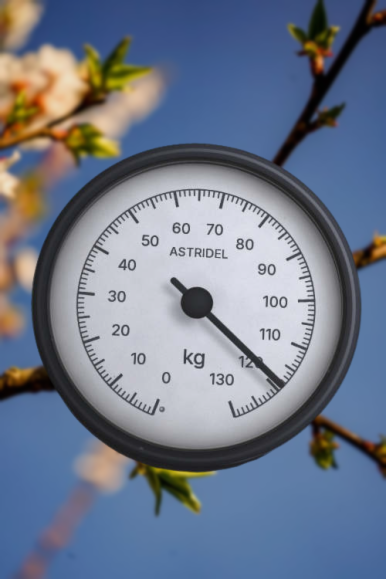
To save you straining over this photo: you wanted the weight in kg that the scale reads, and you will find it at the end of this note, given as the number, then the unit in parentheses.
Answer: 119 (kg)
